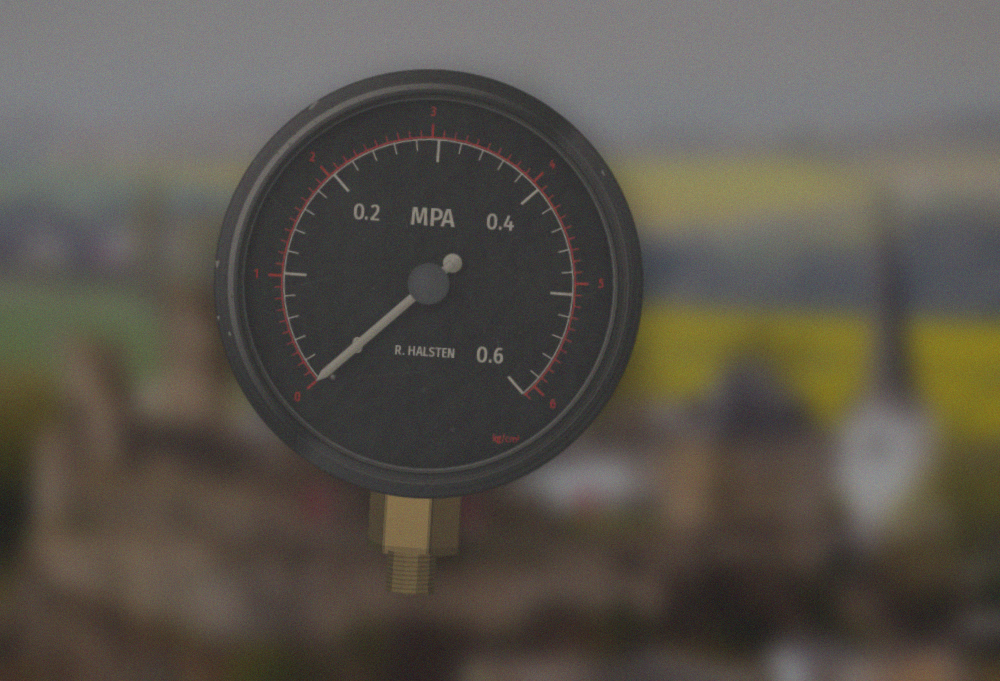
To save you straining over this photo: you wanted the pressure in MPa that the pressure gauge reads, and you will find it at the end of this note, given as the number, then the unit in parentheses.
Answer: 0 (MPa)
